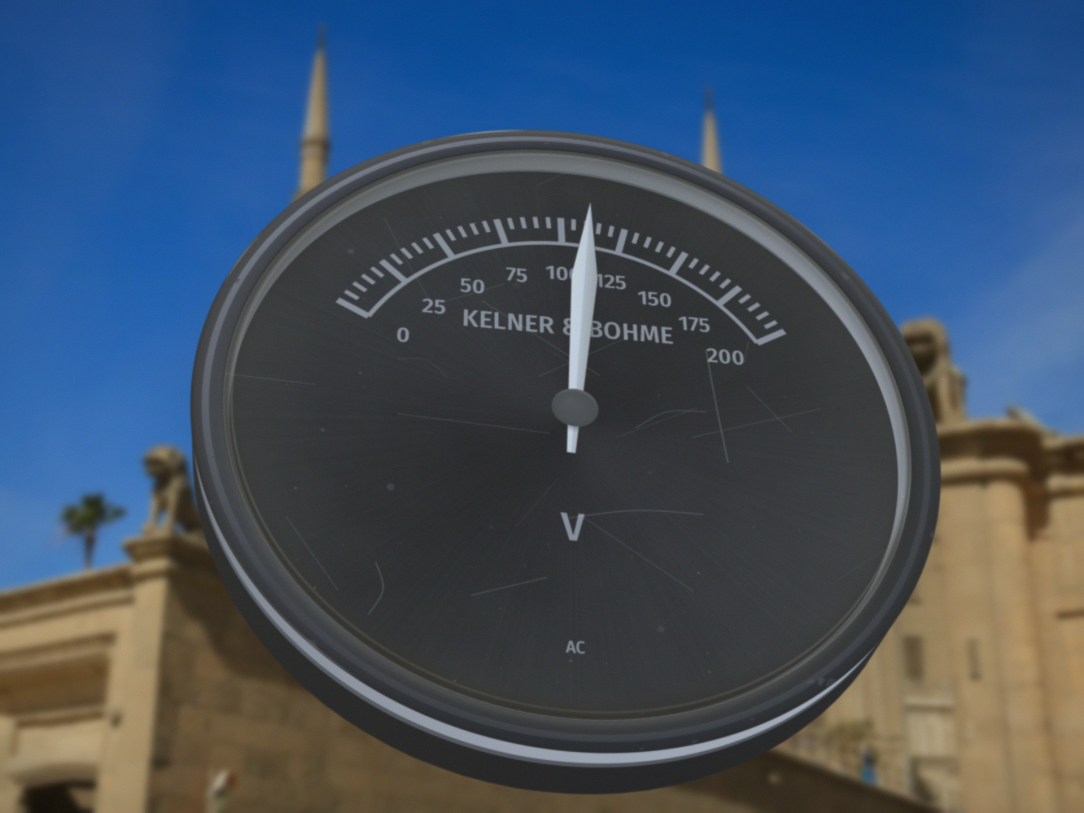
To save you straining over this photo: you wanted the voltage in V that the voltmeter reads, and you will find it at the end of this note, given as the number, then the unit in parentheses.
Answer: 110 (V)
